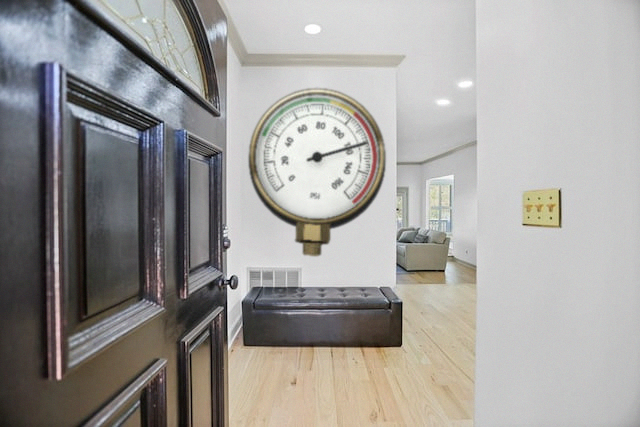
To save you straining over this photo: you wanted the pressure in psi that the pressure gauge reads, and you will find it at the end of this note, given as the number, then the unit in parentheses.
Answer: 120 (psi)
